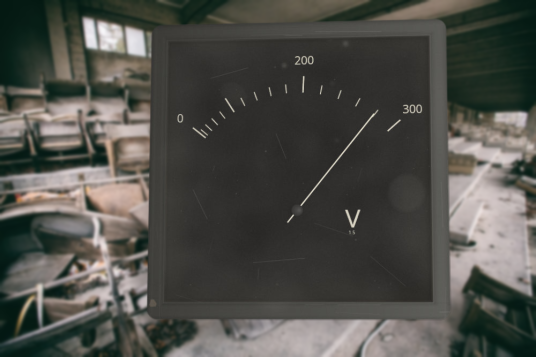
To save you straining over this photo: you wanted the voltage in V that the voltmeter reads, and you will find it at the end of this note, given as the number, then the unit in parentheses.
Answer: 280 (V)
